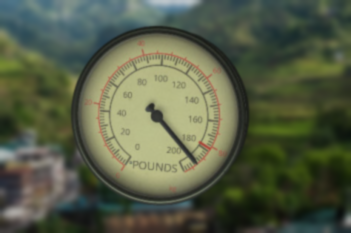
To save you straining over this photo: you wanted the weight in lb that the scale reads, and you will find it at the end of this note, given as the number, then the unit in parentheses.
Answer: 190 (lb)
